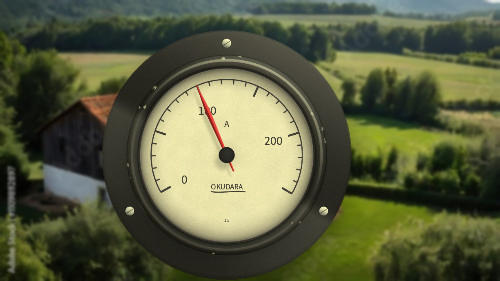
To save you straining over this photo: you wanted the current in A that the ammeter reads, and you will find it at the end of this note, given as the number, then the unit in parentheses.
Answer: 100 (A)
